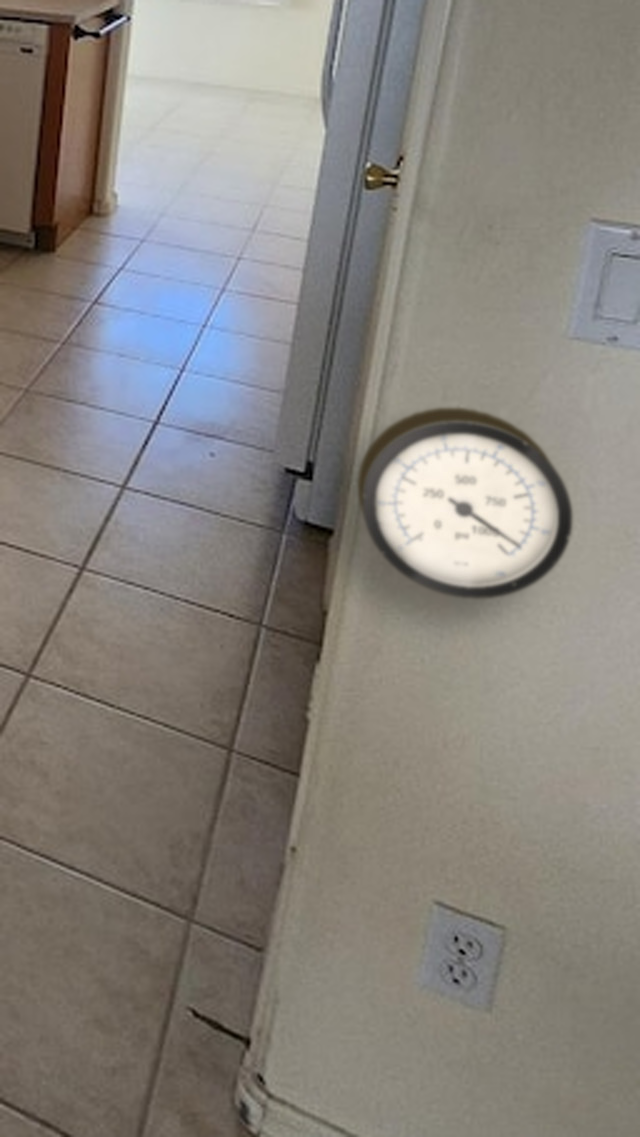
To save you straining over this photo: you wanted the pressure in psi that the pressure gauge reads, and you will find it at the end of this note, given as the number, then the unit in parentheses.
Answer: 950 (psi)
